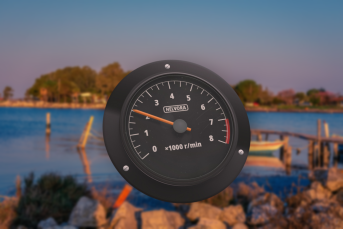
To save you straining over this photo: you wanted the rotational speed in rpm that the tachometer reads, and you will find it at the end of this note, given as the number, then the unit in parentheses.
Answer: 2000 (rpm)
